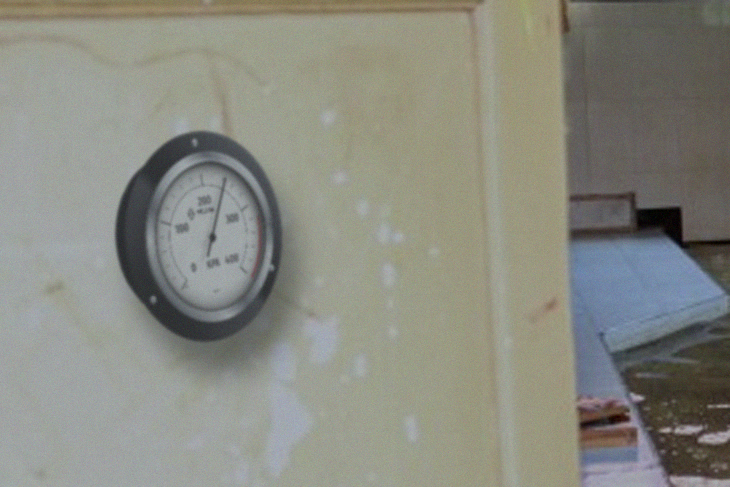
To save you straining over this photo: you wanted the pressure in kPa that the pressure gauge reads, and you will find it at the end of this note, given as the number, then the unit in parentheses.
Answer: 240 (kPa)
